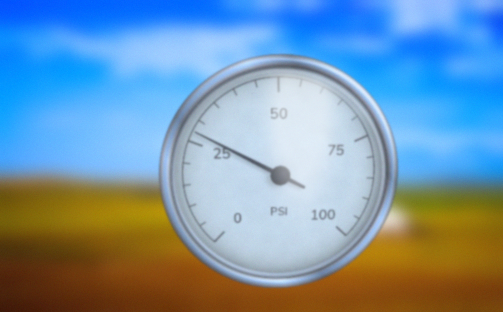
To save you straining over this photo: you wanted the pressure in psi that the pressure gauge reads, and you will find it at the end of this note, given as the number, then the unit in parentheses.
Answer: 27.5 (psi)
